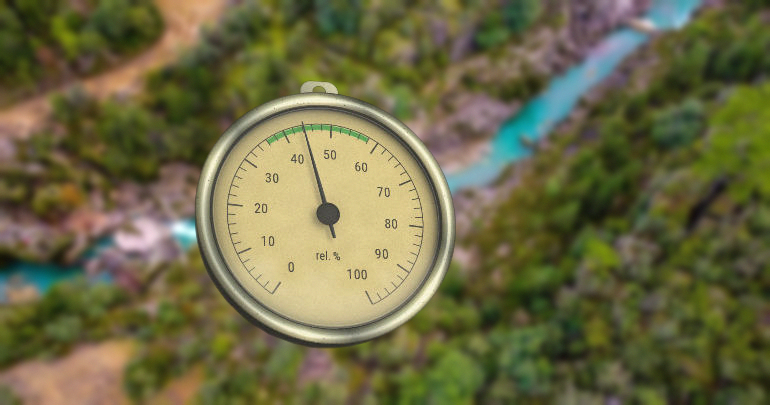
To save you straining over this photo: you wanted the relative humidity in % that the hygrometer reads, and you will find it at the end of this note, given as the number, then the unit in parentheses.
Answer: 44 (%)
